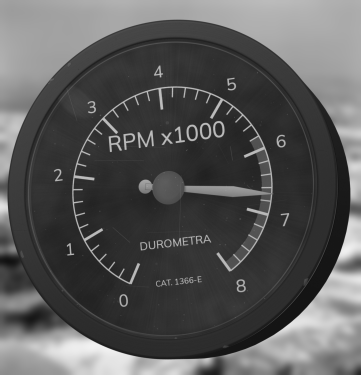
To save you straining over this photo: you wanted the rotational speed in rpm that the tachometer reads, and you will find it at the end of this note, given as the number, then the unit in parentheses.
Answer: 6700 (rpm)
